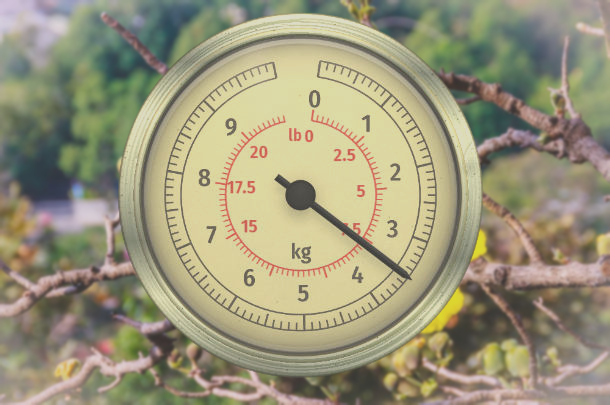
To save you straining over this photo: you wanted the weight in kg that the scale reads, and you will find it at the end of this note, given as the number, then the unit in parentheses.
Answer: 3.5 (kg)
